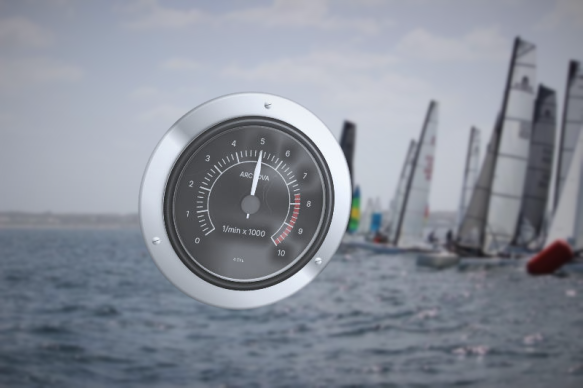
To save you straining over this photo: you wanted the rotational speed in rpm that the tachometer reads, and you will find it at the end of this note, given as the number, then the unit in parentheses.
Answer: 5000 (rpm)
